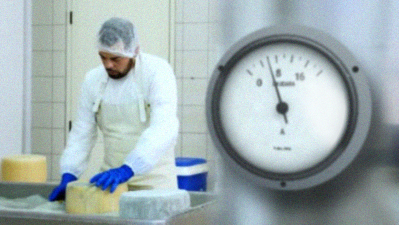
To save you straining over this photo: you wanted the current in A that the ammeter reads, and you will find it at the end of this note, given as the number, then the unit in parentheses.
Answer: 6 (A)
